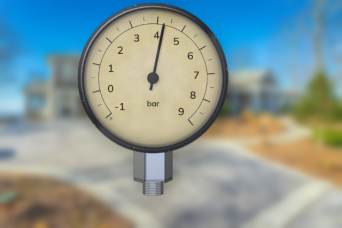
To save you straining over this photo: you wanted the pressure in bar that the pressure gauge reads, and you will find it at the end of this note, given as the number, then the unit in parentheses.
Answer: 4.25 (bar)
